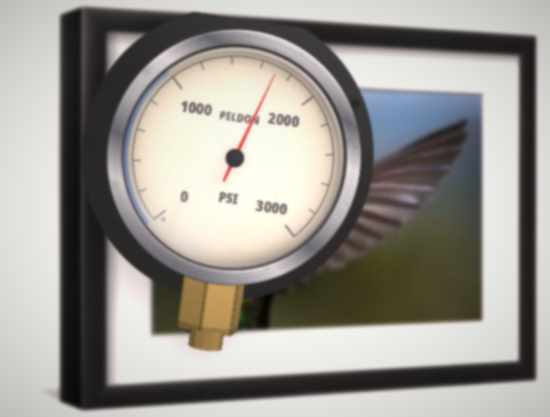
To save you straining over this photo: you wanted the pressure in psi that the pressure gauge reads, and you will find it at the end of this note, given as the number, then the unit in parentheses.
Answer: 1700 (psi)
